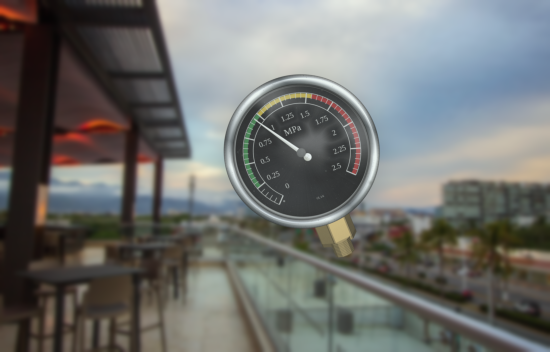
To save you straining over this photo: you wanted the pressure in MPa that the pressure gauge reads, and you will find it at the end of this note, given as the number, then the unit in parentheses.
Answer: 0.95 (MPa)
